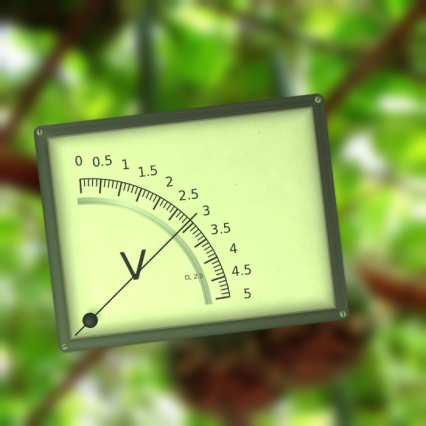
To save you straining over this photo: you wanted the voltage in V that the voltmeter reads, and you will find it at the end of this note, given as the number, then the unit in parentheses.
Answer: 2.9 (V)
